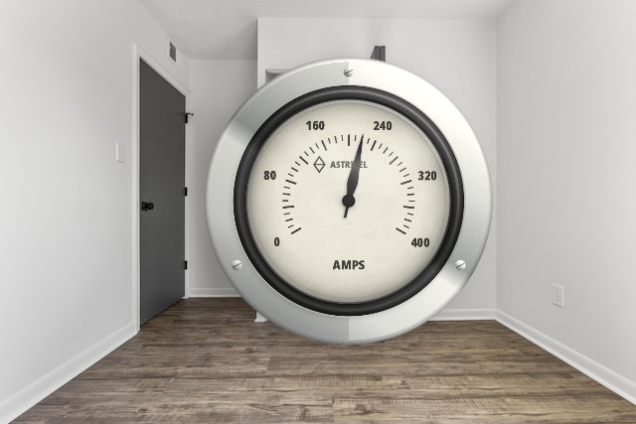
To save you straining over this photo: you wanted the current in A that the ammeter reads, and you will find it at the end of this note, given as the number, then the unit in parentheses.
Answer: 220 (A)
